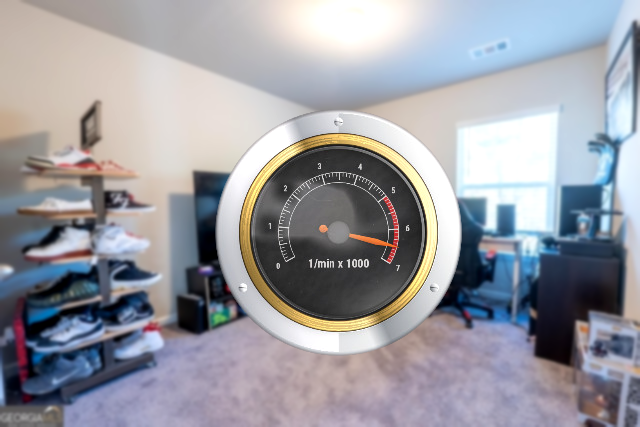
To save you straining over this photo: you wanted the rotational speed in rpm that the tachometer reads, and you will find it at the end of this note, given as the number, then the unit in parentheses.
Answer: 6500 (rpm)
